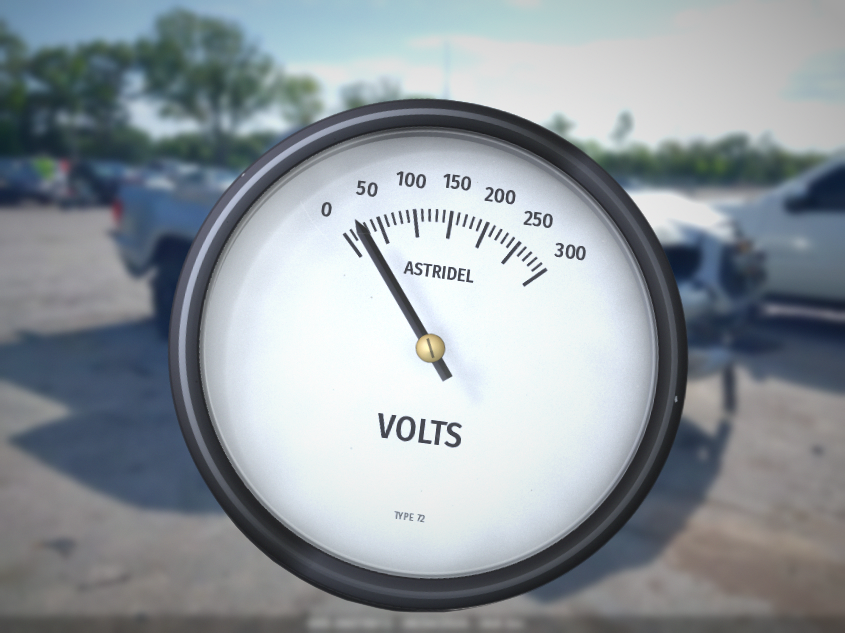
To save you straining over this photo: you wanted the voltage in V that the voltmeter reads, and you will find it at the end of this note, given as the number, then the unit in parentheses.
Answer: 20 (V)
